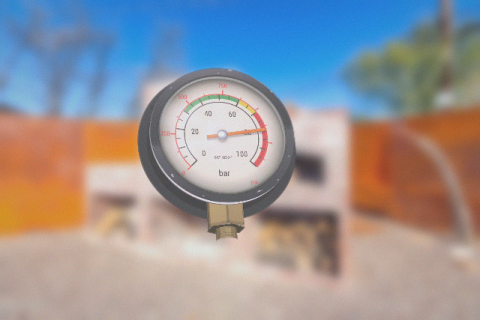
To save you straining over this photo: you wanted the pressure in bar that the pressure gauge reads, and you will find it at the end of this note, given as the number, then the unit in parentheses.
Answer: 80 (bar)
